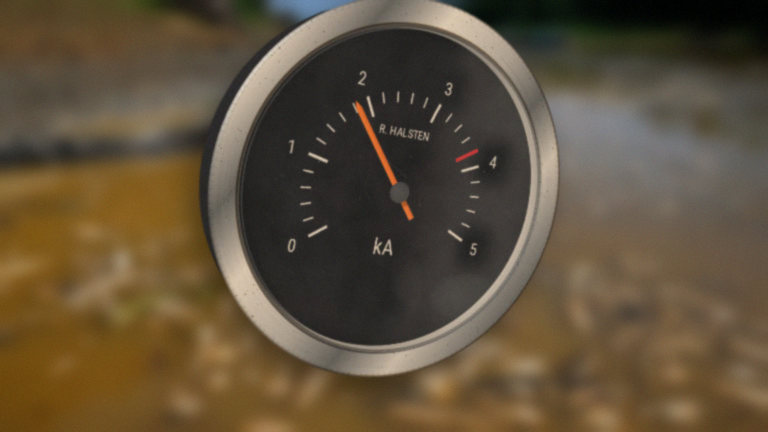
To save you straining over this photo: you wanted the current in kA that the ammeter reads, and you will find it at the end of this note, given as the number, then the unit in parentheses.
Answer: 1.8 (kA)
